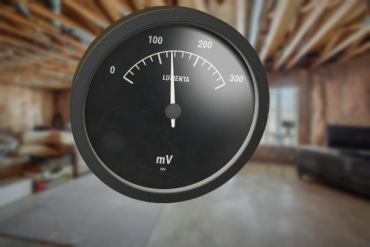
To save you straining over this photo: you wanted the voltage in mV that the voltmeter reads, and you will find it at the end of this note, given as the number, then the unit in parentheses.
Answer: 130 (mV)
